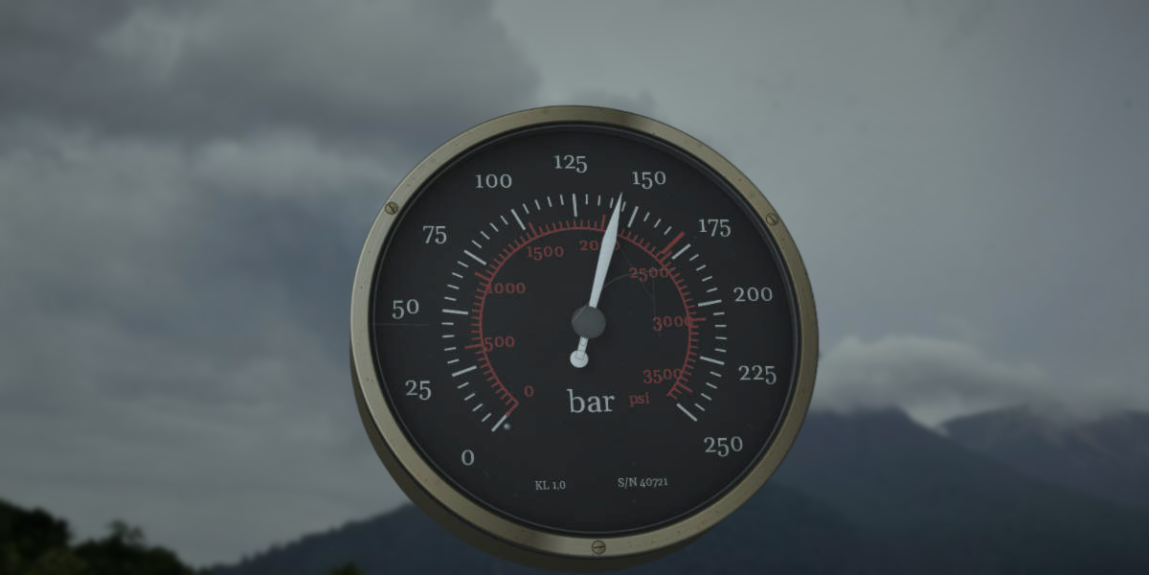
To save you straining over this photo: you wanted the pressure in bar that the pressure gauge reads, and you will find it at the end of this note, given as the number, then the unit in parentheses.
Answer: 142.5 (bar)
